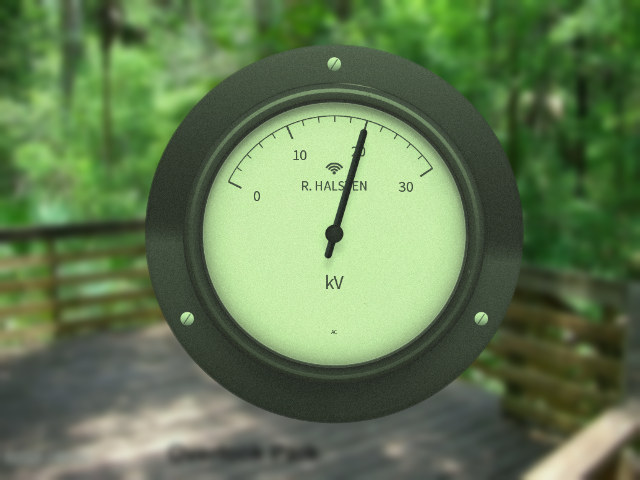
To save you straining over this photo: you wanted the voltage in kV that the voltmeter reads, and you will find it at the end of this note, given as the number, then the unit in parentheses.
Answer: 20 (kV)
